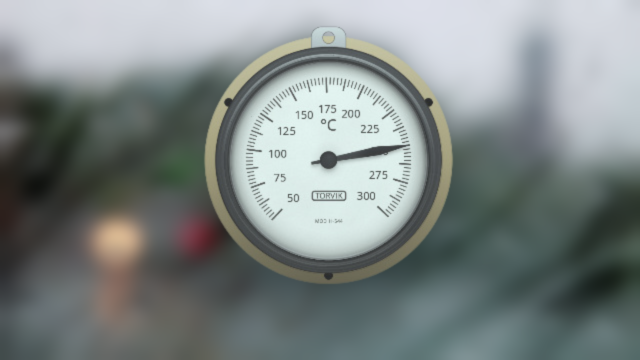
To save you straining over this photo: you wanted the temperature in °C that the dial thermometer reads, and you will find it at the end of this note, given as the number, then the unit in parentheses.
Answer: 250 (°C)
